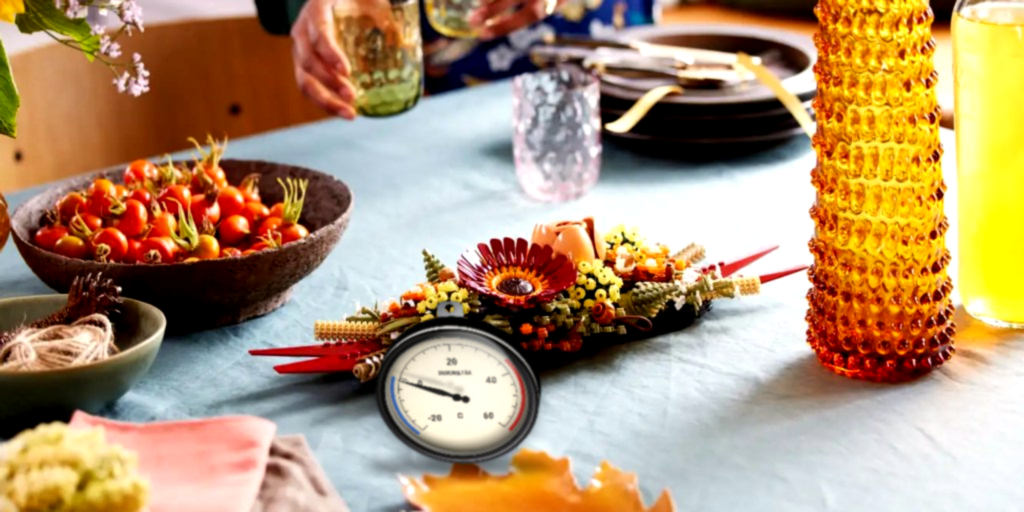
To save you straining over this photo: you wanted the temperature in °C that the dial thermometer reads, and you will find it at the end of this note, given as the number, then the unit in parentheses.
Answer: 0 (°C)
